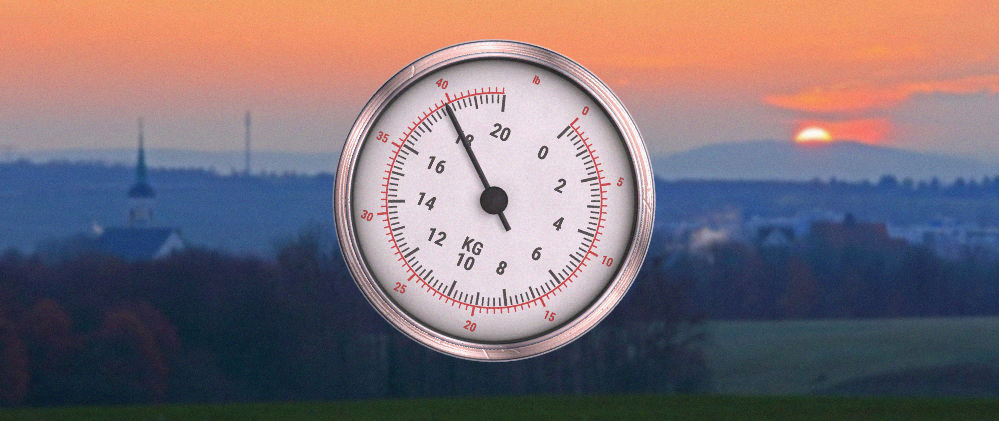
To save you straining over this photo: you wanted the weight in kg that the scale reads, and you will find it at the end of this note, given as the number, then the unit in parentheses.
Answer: 18 (kg)
